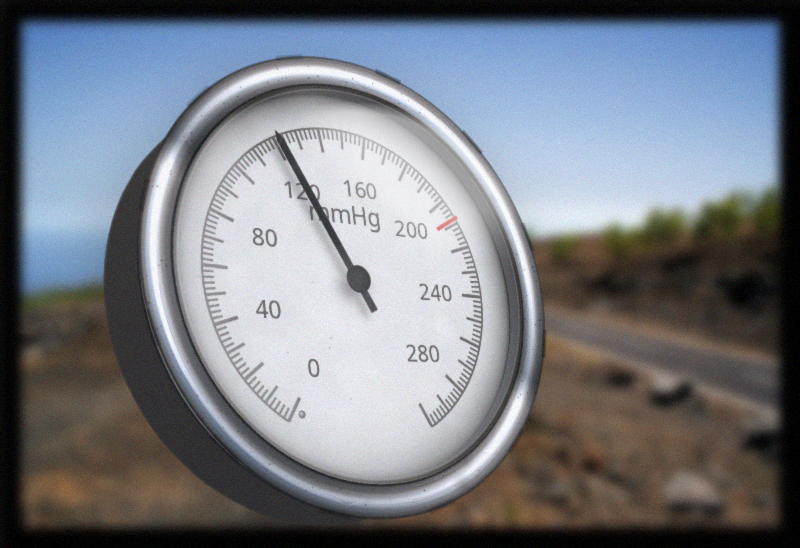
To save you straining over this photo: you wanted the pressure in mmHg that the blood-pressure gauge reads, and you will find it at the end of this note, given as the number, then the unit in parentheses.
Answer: 120 (mmHg)
